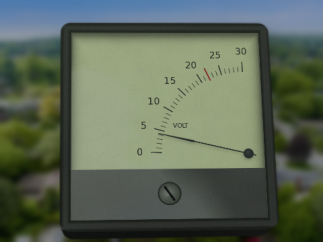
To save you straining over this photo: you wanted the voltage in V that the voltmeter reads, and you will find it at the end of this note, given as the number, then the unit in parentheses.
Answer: 4 (V)
